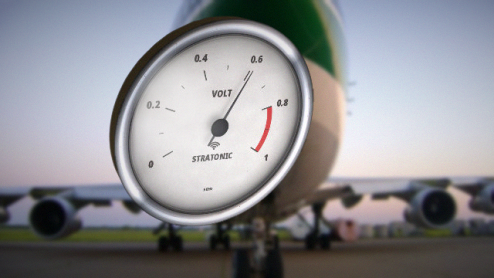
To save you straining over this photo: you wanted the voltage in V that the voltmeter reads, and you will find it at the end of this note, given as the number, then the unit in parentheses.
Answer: 0.6 (V)
